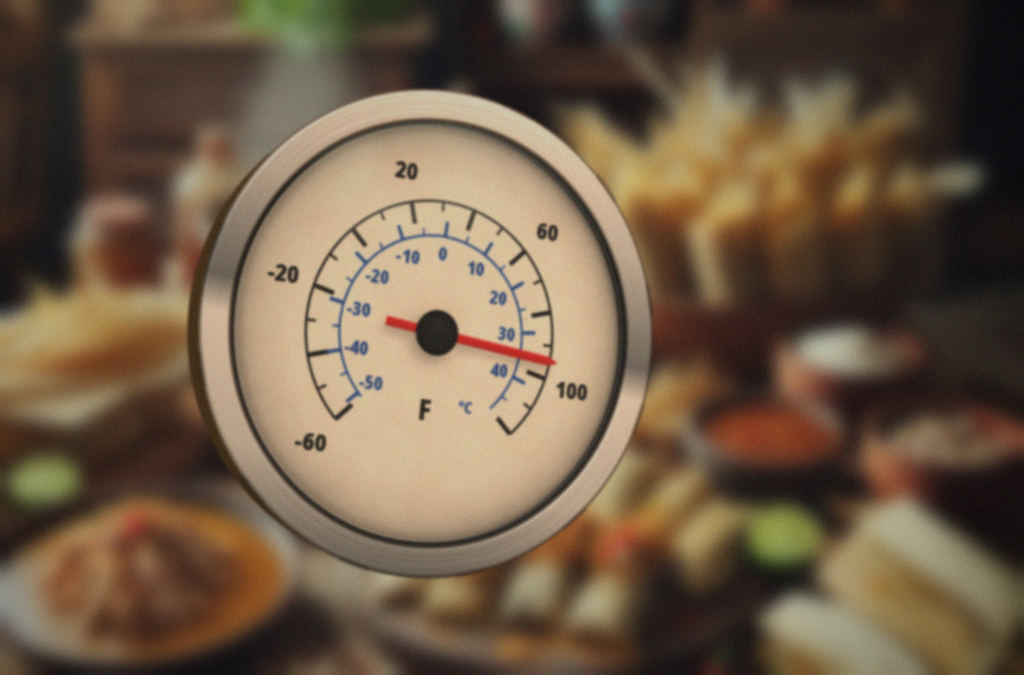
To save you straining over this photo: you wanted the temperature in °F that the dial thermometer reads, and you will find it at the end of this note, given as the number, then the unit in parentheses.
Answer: 95 (°F)
